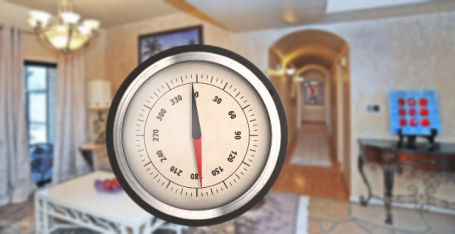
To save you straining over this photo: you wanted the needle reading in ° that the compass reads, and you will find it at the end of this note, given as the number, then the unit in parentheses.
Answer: 175 (°)
